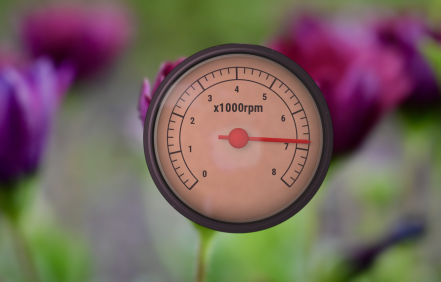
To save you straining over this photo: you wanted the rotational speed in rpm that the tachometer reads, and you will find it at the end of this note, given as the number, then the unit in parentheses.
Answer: 6800 (rpm)
